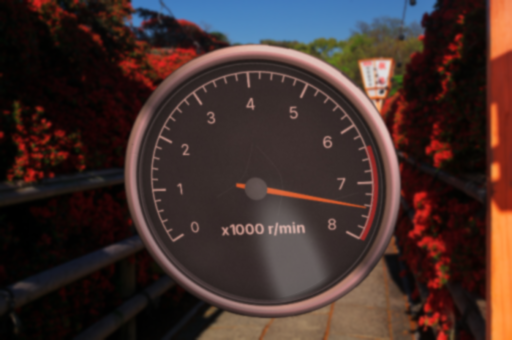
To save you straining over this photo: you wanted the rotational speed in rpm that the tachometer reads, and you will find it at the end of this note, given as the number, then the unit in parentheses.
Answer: 7400 (rpm)
